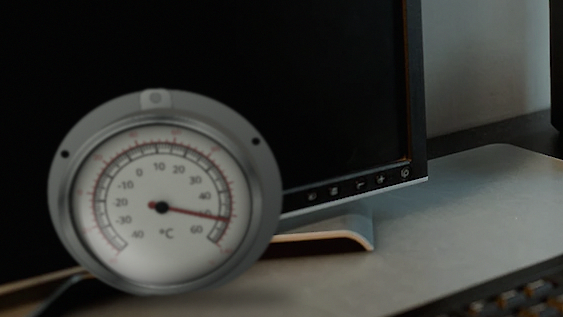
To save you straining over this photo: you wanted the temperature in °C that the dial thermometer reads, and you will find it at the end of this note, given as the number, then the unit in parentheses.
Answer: 50 (°C)
